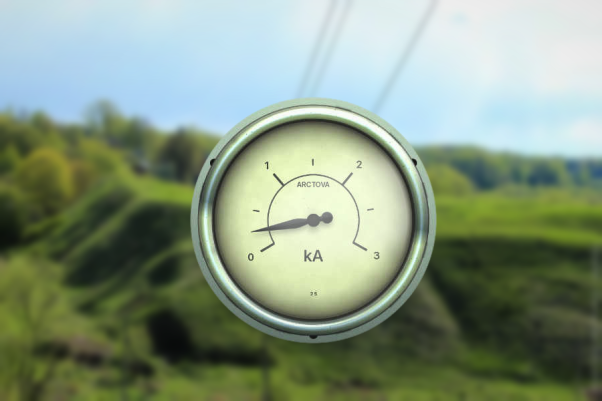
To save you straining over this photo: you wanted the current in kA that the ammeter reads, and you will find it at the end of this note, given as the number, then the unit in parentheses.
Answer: 0.25 (kA)
